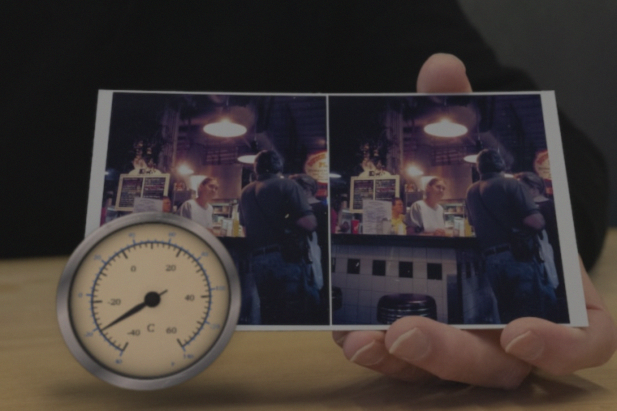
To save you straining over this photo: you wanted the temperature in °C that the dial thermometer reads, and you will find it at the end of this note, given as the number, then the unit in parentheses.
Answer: -30 (°C)
